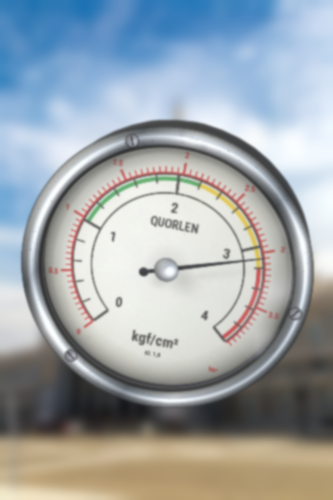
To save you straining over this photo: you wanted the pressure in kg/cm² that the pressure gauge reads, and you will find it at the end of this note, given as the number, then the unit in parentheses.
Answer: 3.1 (kg/cm²)
